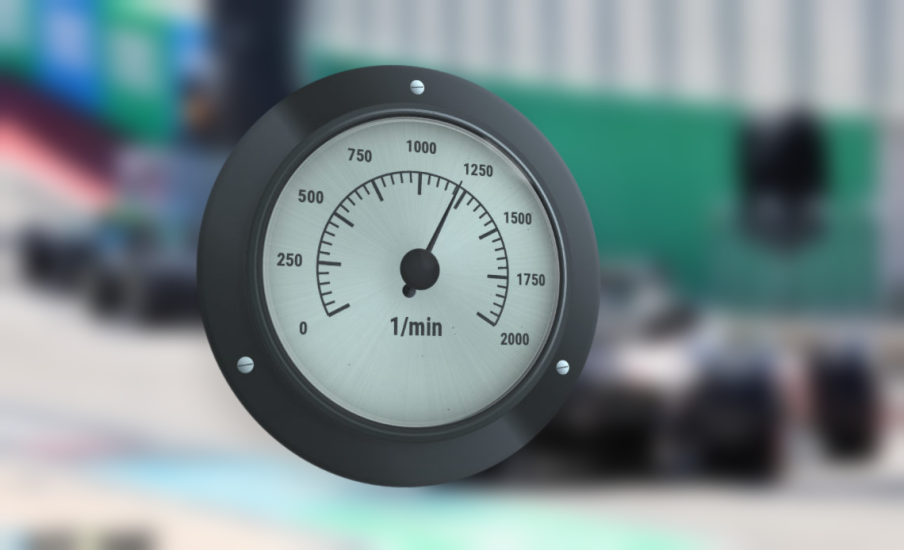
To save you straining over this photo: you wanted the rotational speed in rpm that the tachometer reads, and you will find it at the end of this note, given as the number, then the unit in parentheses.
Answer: 1200 (rpm)
